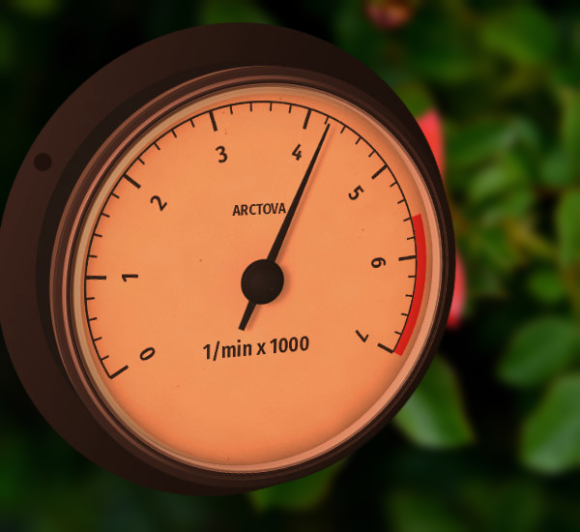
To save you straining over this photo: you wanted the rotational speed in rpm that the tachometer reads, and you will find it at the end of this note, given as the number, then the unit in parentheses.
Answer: 4200 (rpm)
